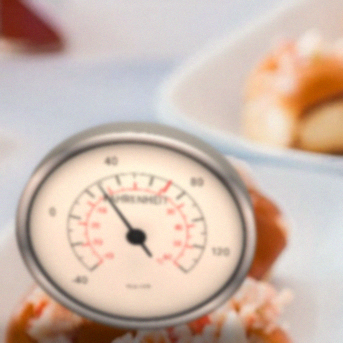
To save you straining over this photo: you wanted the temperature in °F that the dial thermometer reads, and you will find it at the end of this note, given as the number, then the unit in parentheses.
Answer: 30 (°F)
